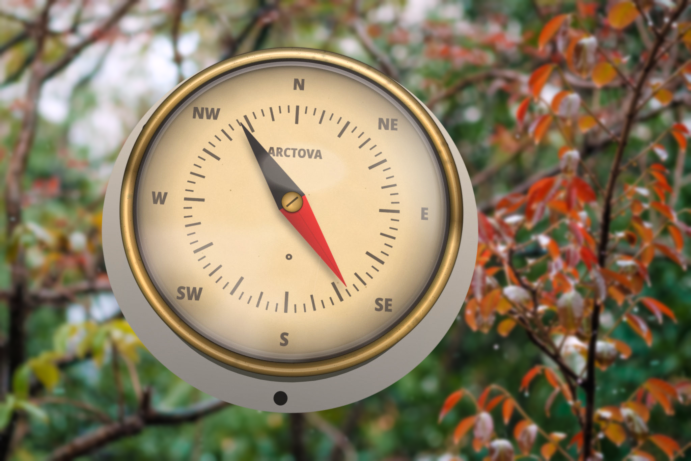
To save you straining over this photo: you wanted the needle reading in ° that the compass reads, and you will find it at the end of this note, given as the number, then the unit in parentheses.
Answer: 145 (°)
